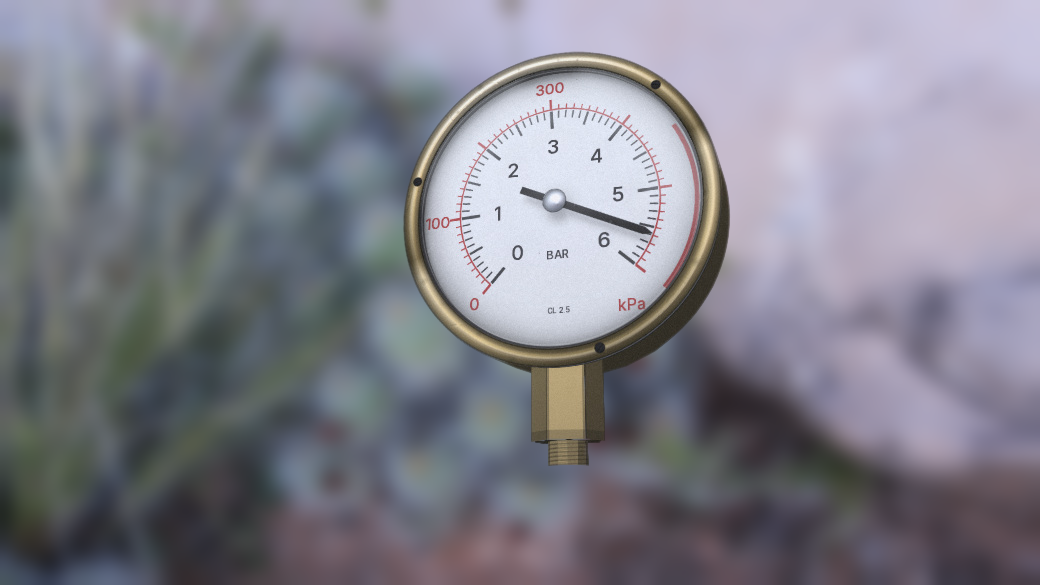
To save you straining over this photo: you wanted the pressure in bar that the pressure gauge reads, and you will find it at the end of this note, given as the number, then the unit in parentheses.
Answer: 5.6 (bar)
